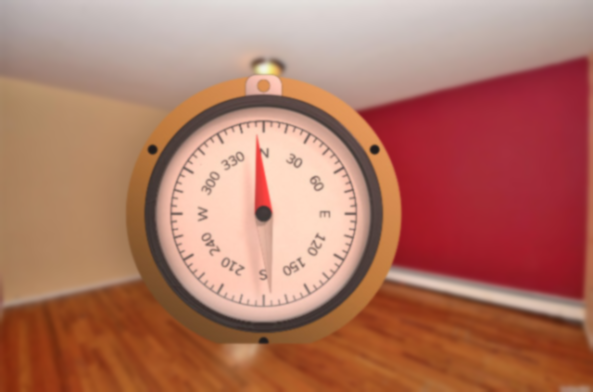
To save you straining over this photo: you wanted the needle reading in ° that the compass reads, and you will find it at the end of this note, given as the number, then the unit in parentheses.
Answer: 355 (°)
